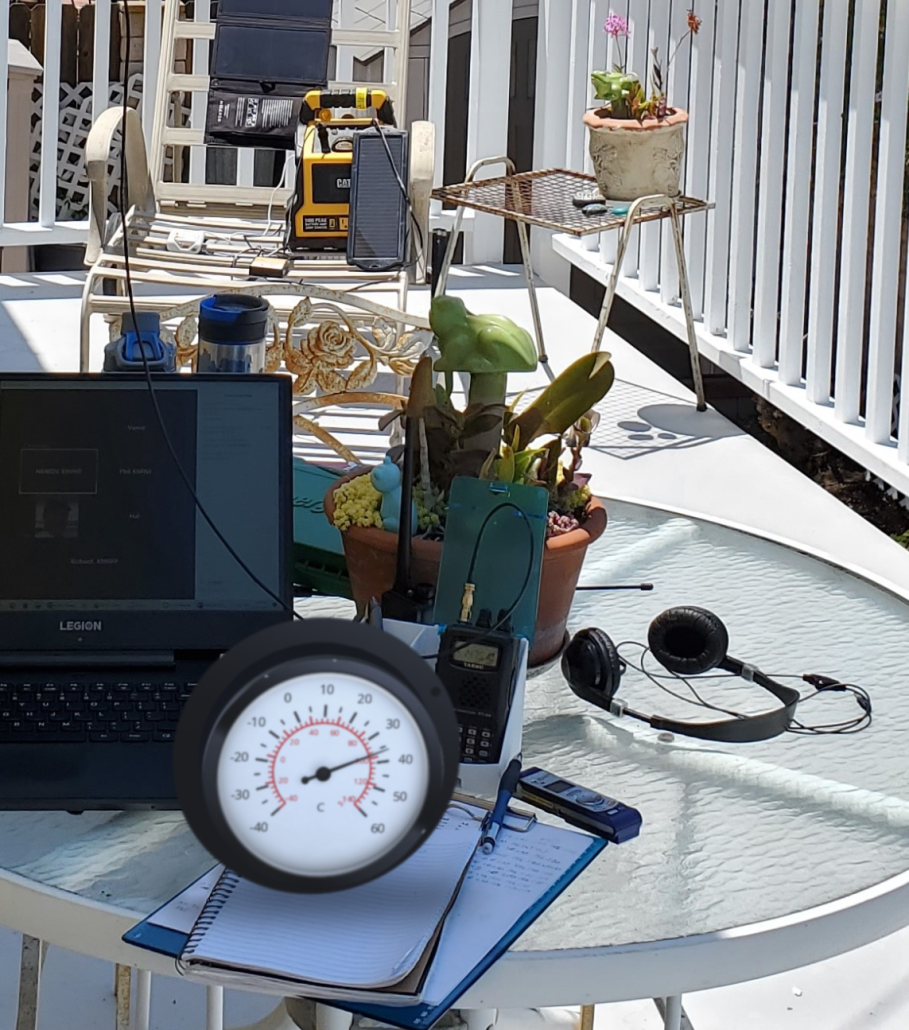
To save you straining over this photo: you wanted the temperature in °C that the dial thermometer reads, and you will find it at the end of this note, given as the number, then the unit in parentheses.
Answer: 35 (°C)
